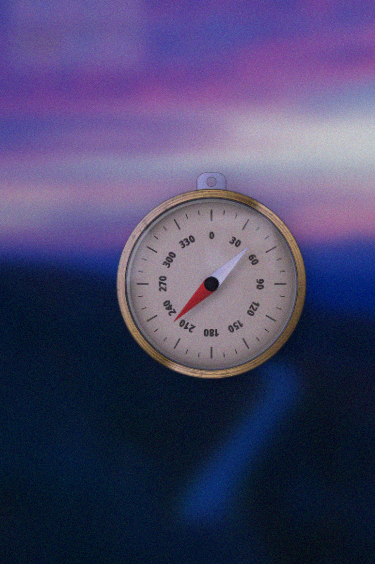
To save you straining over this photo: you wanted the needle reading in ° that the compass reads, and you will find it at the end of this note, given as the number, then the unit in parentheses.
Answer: 225 (°)
